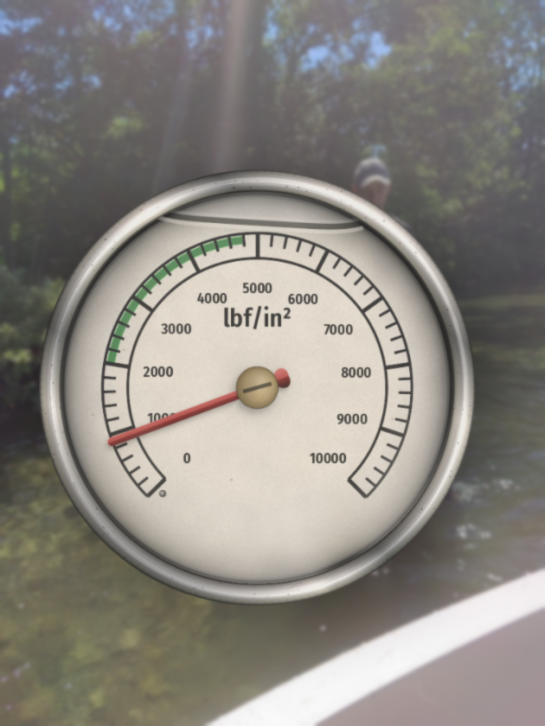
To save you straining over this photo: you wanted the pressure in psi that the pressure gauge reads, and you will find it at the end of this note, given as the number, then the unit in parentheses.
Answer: 900 (psi)
